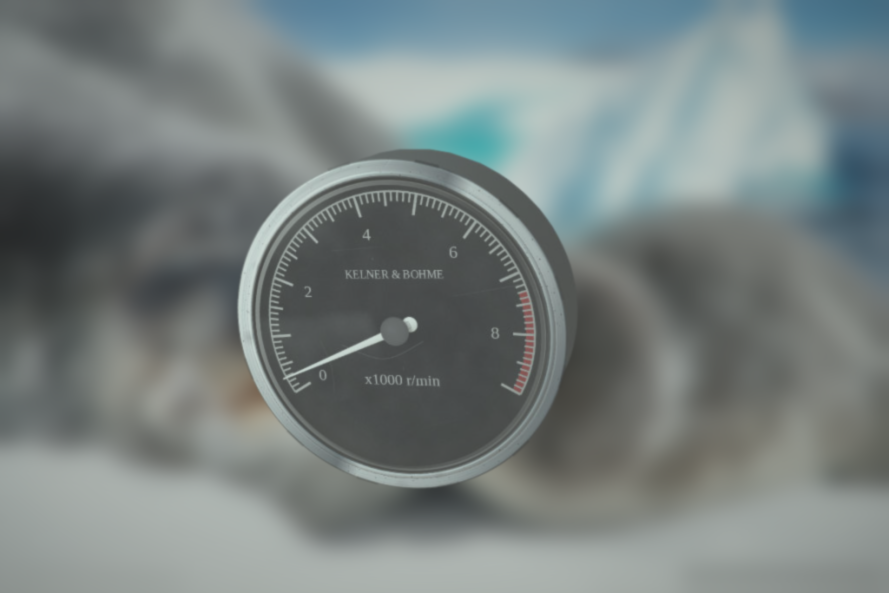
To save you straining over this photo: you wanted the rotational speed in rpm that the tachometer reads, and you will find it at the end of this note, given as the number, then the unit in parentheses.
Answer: 300 (rpm)
